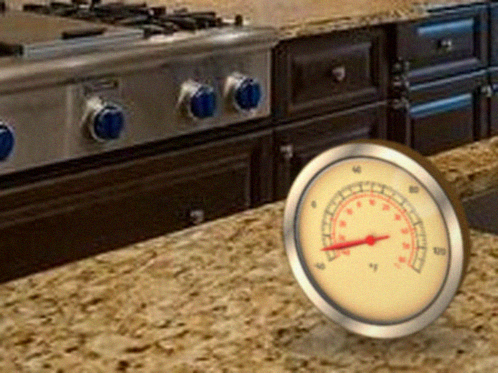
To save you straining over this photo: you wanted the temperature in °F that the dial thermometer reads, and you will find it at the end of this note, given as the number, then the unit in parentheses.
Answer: -30 (°F)
